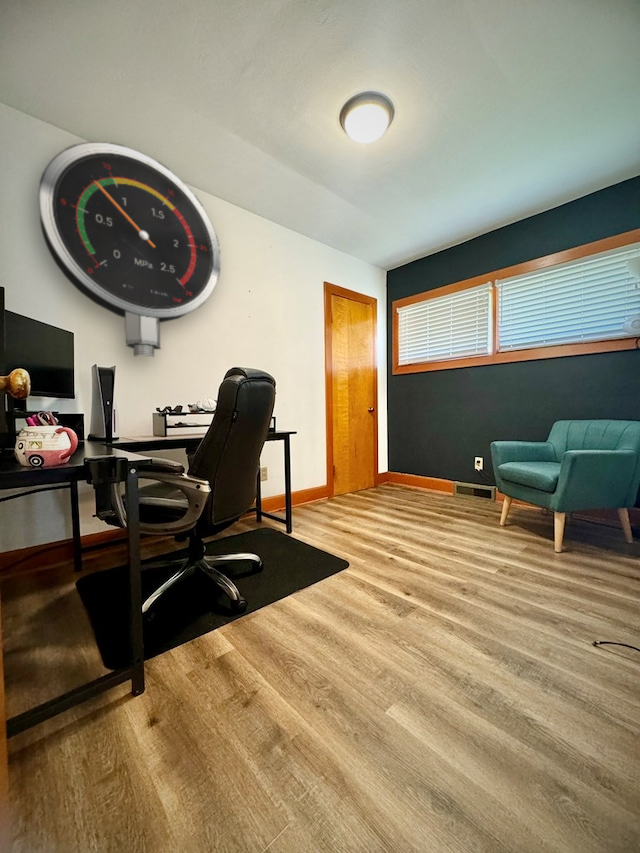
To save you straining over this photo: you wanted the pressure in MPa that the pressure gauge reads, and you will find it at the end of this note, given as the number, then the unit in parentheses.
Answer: 0.8 (MPa)
